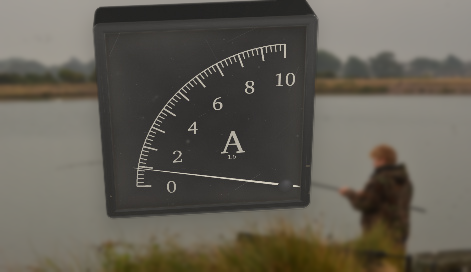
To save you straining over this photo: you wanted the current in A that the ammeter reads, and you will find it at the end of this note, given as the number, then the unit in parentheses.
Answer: 1 (A)
